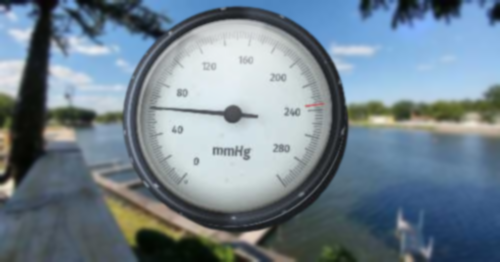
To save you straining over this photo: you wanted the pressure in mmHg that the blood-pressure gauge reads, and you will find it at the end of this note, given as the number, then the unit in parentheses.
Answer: 60 (mmHg)
